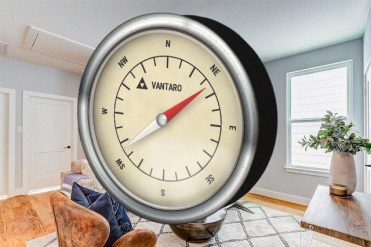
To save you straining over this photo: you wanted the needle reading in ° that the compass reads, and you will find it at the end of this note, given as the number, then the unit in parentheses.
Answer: 52.5 (°)
